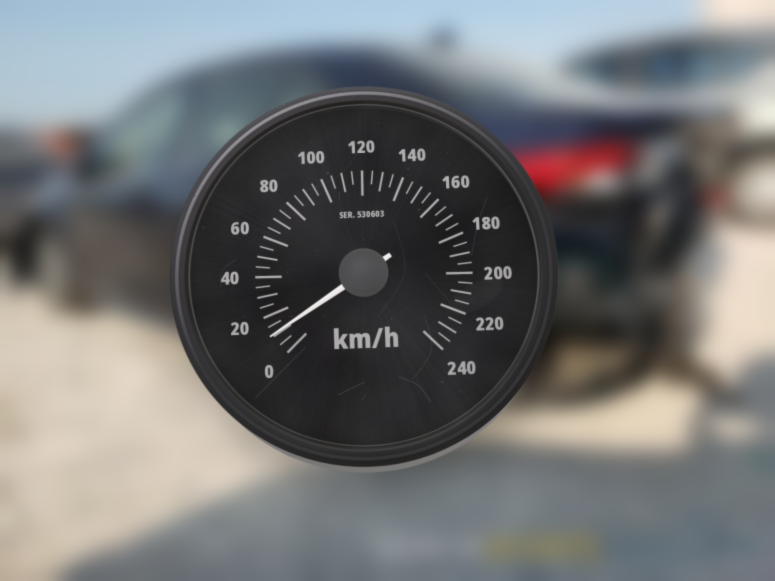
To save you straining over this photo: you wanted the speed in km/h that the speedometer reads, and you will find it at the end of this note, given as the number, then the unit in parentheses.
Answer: 10 (km/h)
